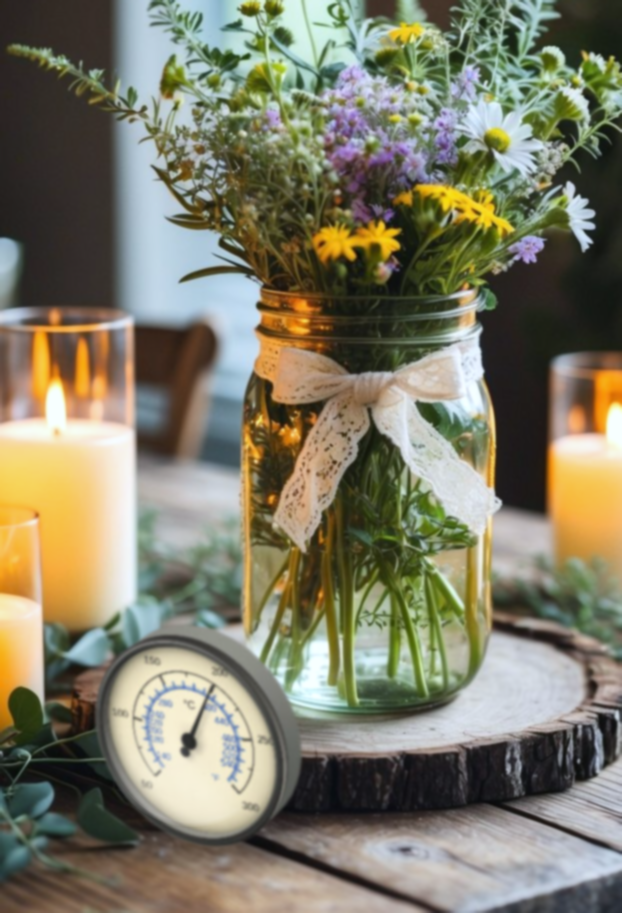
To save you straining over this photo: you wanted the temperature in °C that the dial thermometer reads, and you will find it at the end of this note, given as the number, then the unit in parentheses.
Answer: 200 (°C)
